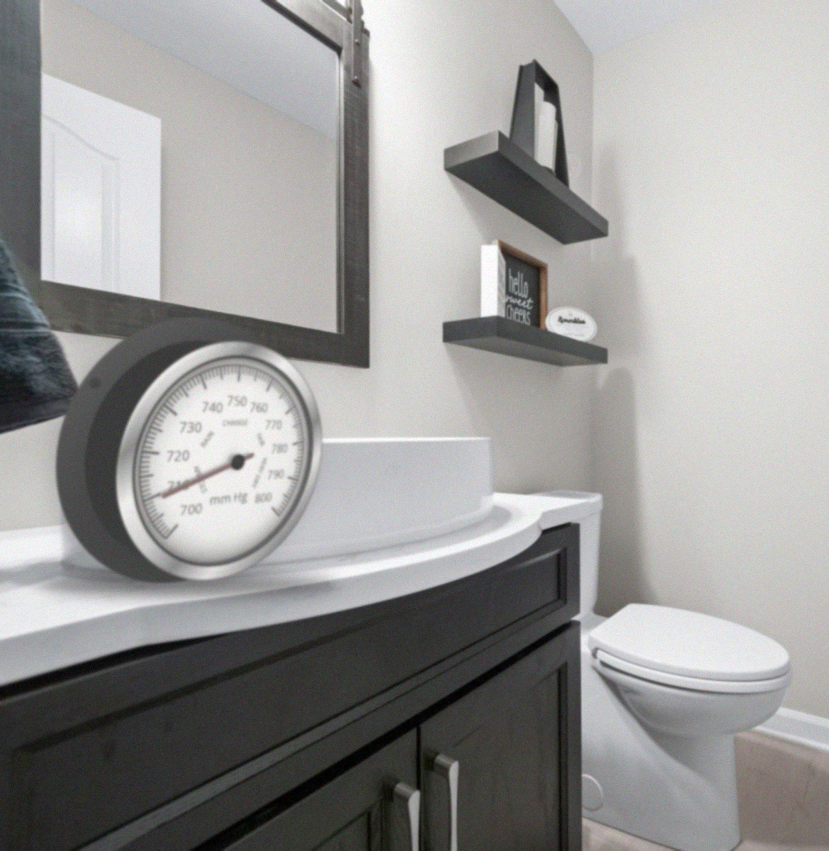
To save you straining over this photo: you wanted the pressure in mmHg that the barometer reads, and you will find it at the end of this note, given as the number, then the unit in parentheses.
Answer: 710 (mmHg)
